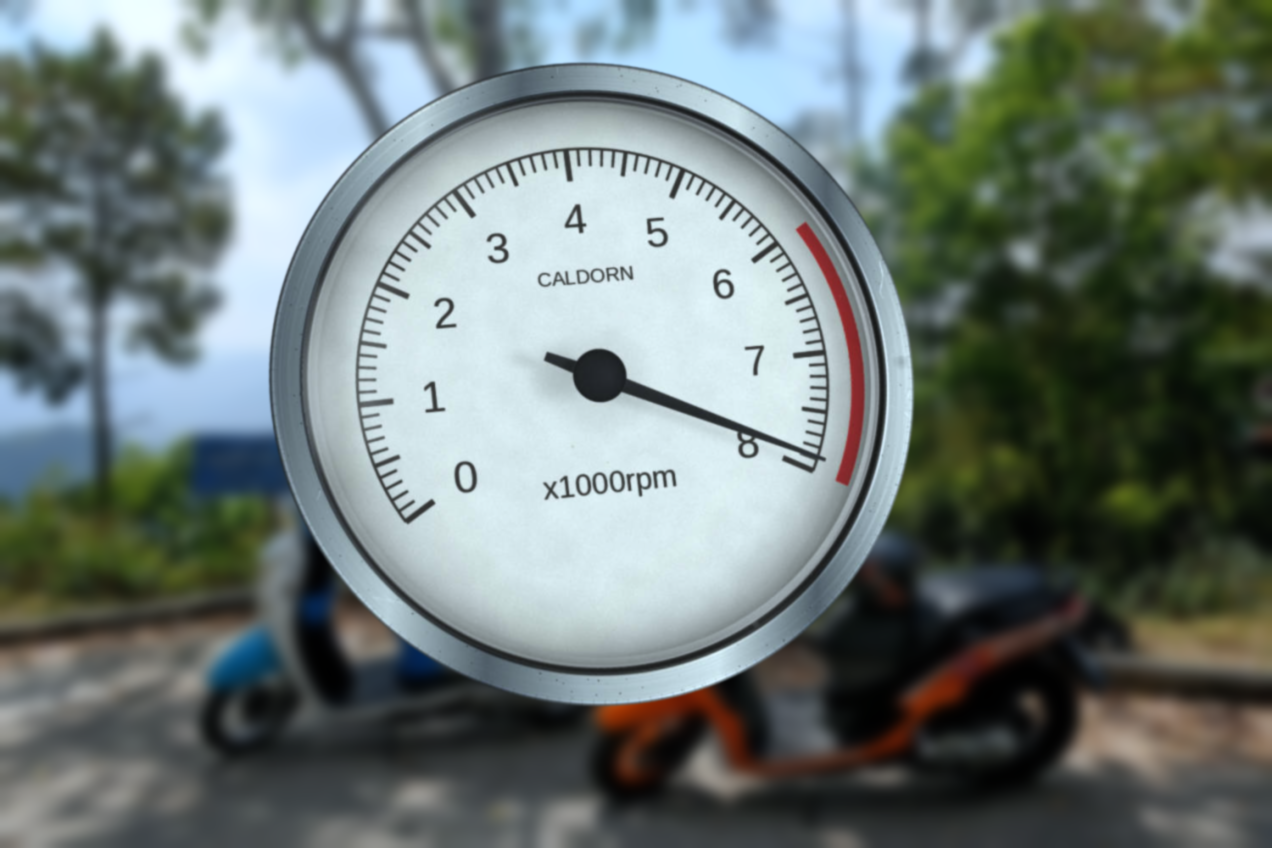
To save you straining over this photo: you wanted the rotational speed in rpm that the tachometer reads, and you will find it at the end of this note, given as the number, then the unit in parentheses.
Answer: 7900 (rpm)
